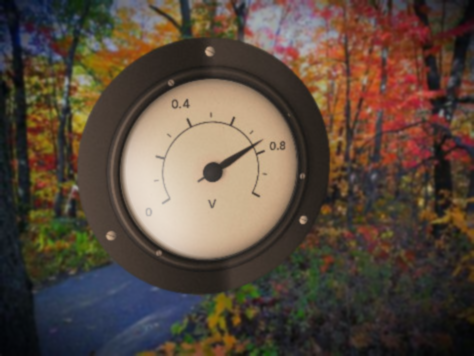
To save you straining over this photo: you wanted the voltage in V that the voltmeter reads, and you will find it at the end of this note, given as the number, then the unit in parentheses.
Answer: 0.75 (V)
